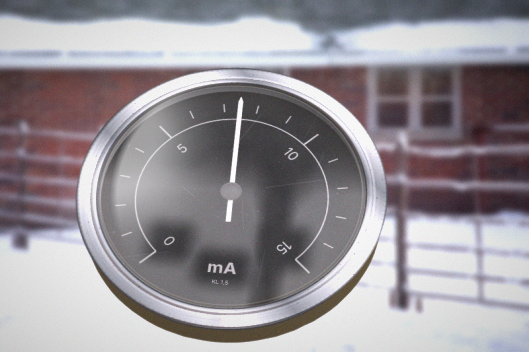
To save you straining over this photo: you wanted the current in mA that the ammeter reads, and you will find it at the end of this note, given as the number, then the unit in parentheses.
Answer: 7.5 (mA)
